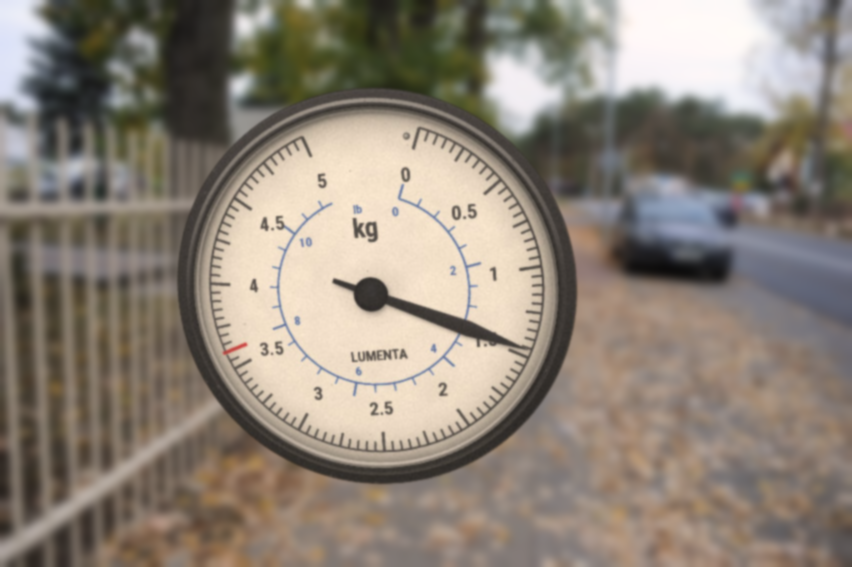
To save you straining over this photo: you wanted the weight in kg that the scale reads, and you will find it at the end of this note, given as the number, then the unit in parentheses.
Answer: 1.45 (kg)
